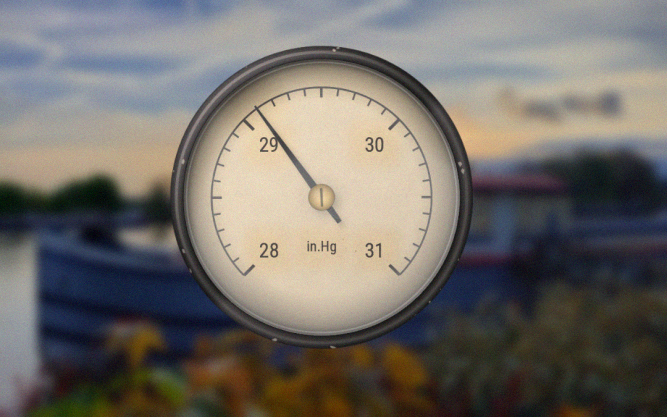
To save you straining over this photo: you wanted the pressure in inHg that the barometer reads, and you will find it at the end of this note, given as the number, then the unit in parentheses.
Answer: 29.1 (inHg)
